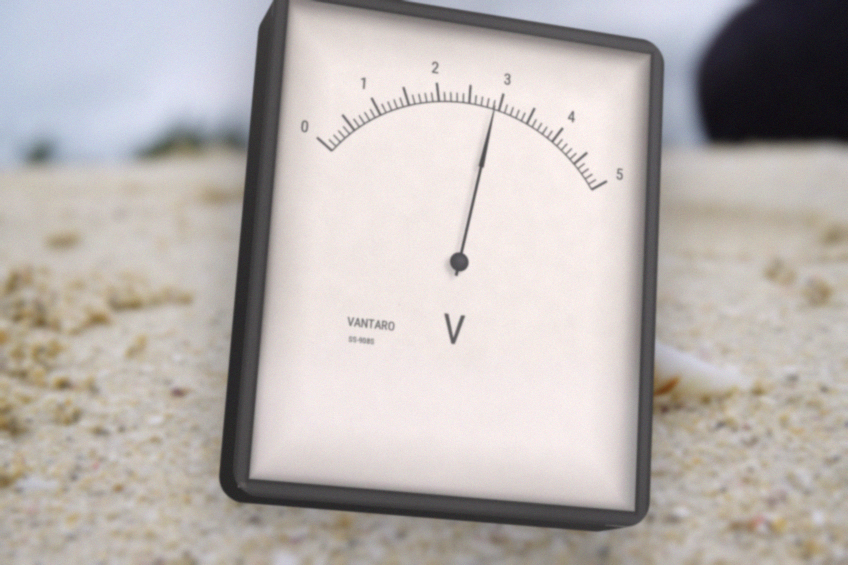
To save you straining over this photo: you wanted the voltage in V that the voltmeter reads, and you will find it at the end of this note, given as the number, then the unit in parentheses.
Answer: 2.9 (V)
